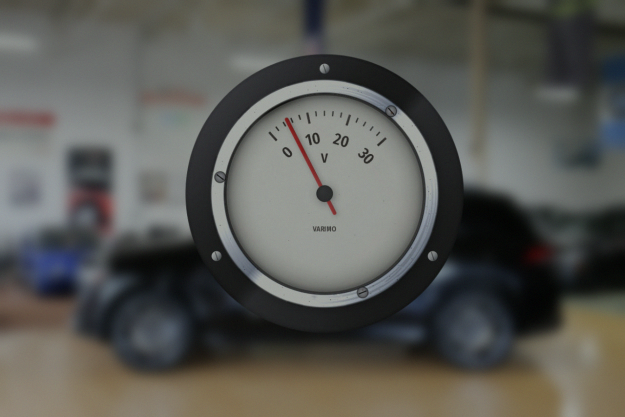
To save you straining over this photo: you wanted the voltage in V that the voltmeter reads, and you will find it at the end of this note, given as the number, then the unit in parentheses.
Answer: 5 (V)
